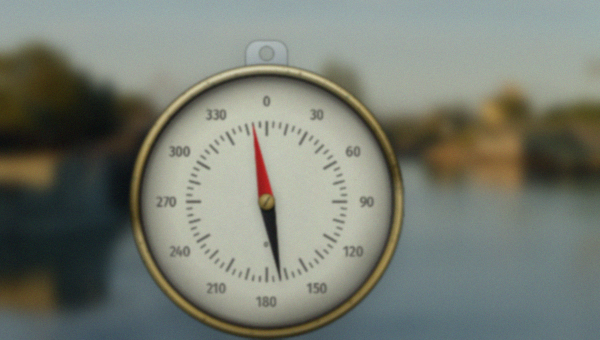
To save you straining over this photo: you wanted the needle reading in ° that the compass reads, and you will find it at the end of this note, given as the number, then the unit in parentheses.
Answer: 350 (°)
